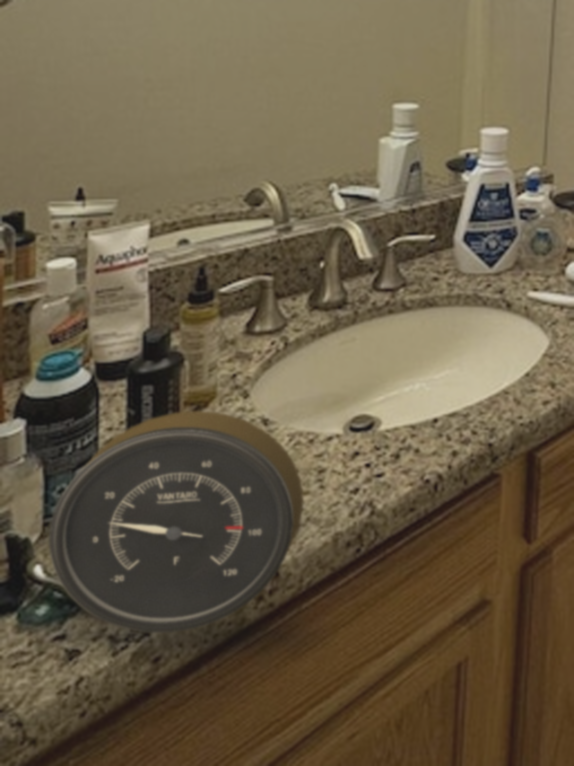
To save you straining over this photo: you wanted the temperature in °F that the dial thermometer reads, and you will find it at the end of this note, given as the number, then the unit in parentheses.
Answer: 10 (°F)
